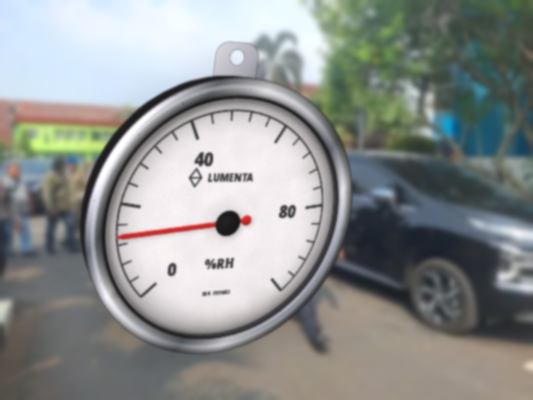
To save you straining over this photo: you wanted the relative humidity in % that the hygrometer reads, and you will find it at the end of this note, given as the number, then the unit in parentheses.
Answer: 14 (%)
